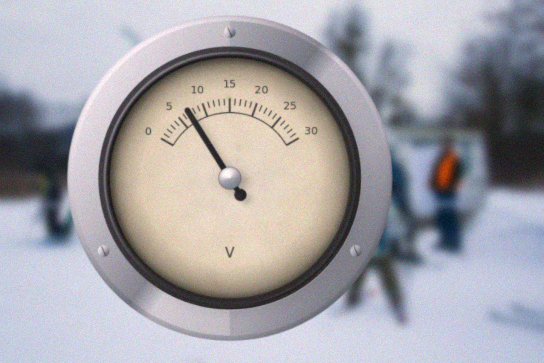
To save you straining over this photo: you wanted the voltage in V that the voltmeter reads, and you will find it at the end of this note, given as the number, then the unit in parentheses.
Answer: 7 (V)
